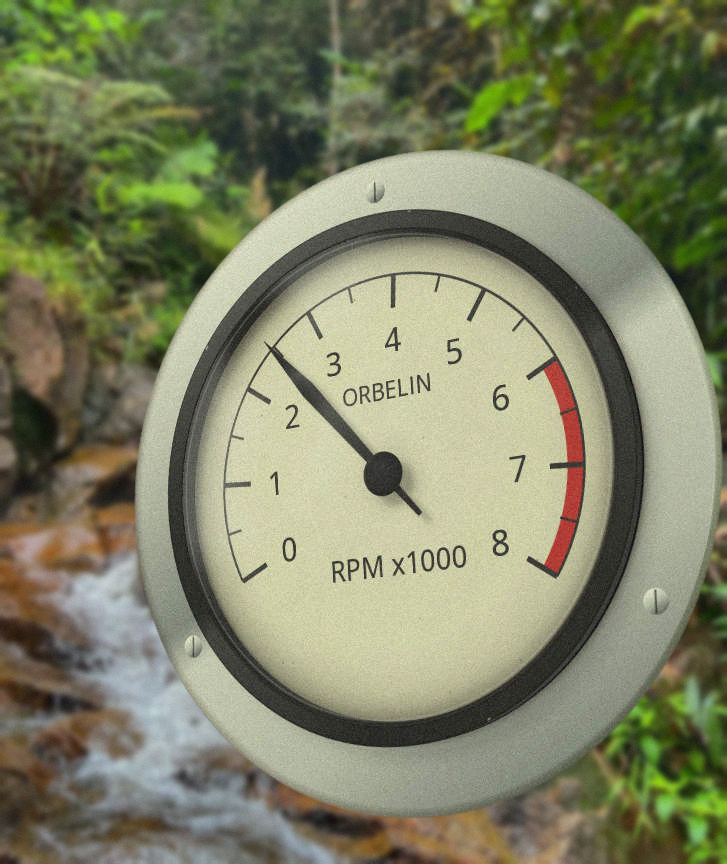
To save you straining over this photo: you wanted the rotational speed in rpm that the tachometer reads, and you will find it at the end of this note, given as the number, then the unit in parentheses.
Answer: 2500 (rpm)
